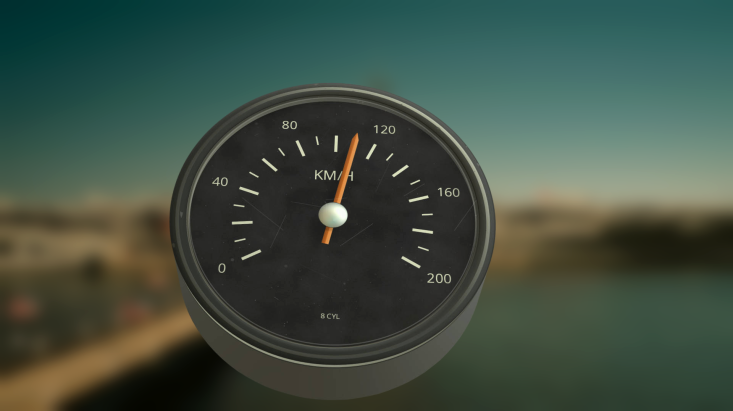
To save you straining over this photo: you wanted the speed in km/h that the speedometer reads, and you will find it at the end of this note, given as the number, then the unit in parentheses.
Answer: 110 (km/h)
